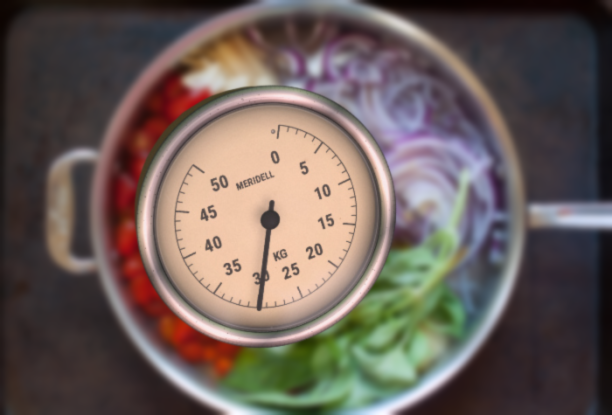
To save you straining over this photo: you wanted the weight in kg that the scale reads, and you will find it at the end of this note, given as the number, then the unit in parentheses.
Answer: 30 (kg)
